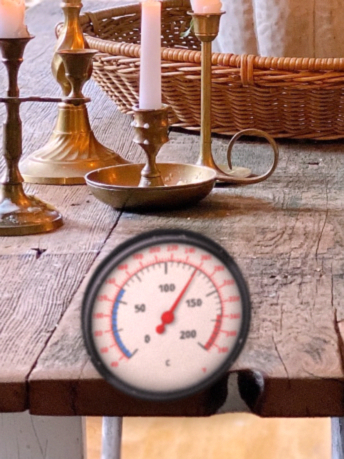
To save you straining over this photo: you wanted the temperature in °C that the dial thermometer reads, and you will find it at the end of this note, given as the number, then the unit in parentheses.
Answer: 125 (°C)
